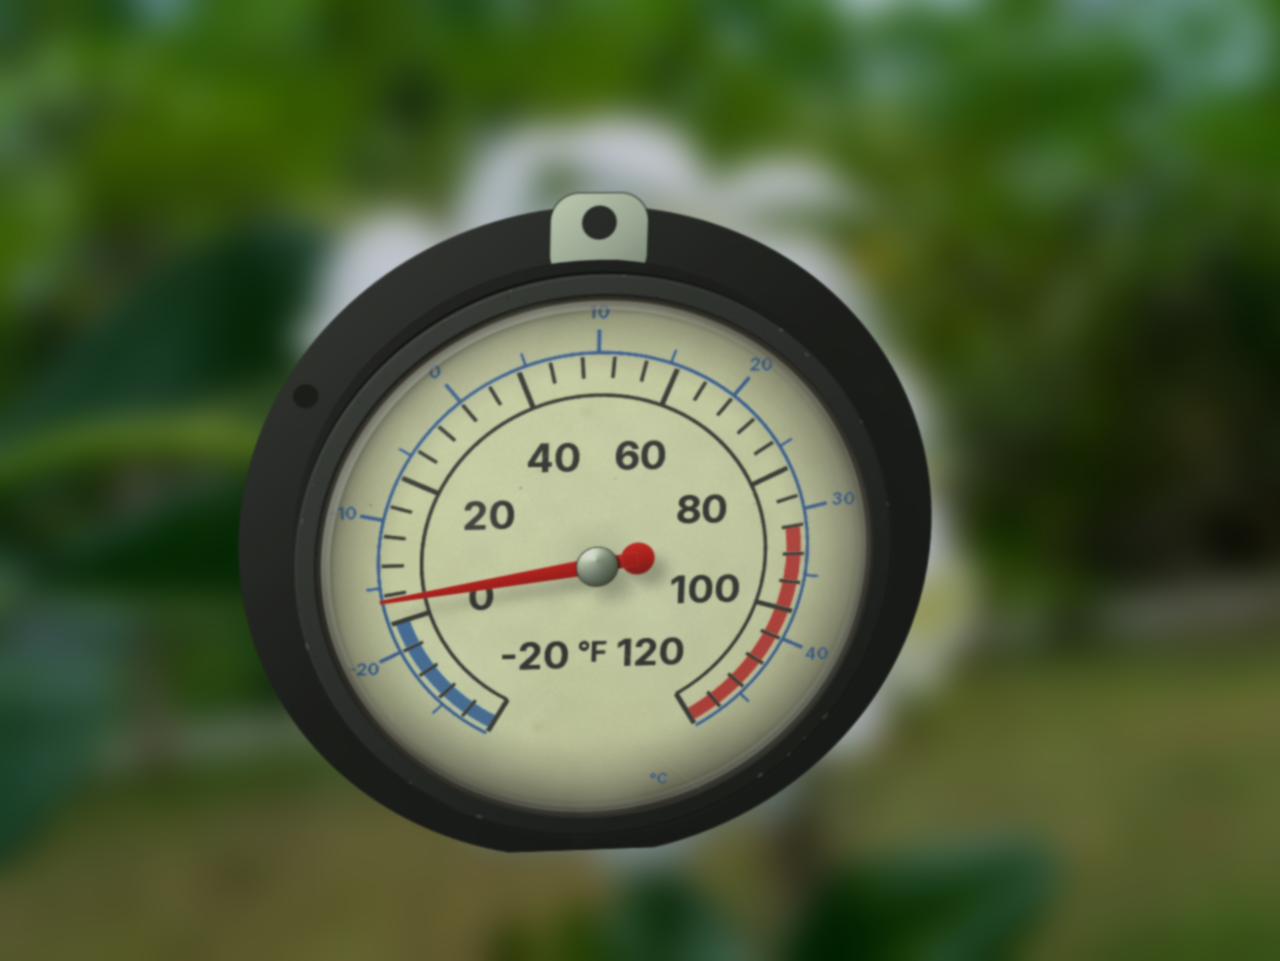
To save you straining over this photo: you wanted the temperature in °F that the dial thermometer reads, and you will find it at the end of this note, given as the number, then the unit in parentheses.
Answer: 4 (°F)
